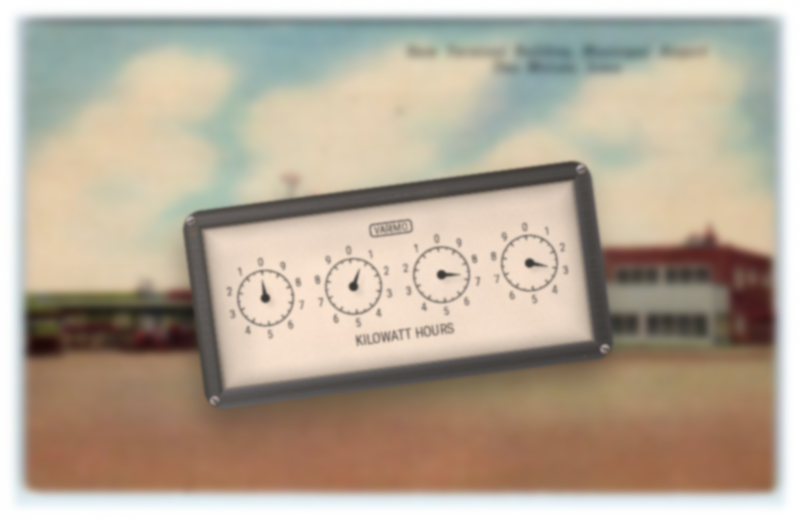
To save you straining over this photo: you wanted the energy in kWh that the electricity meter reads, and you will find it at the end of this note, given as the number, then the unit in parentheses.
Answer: 73 (kWh)
